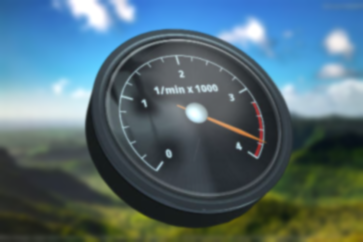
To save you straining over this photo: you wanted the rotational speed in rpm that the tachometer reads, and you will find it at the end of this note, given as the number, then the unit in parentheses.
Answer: 3800 (rpm)
